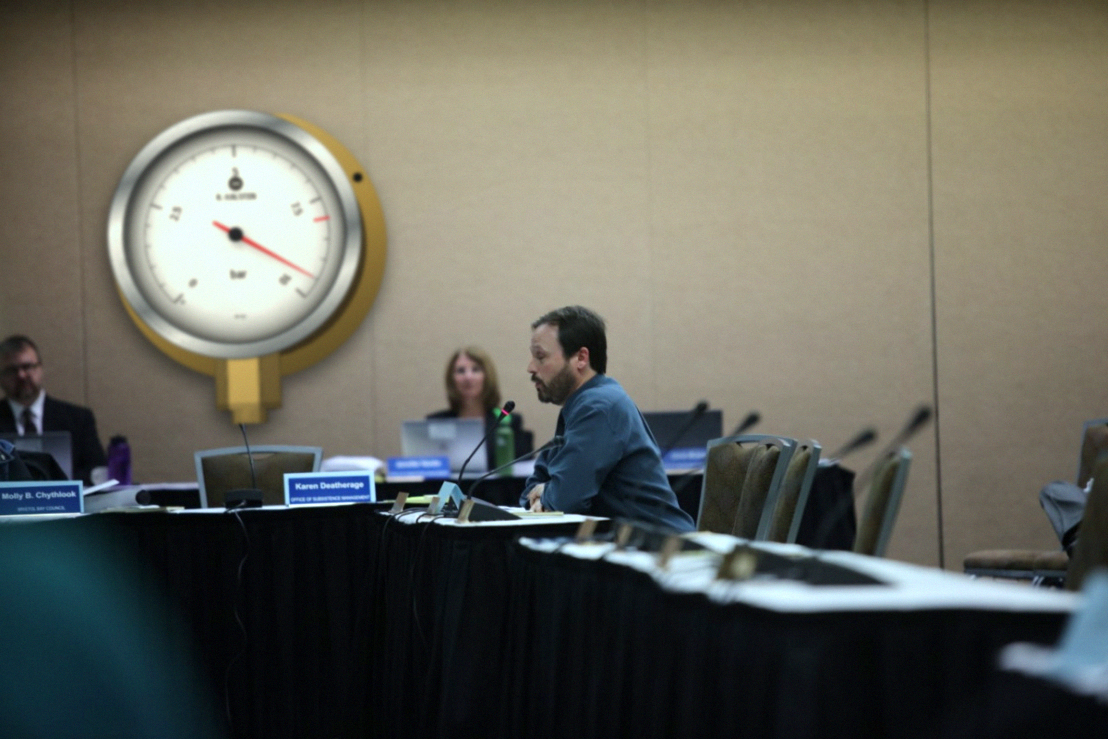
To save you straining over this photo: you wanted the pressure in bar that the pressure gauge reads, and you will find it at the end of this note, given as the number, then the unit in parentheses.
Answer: 9.5 (bar)
